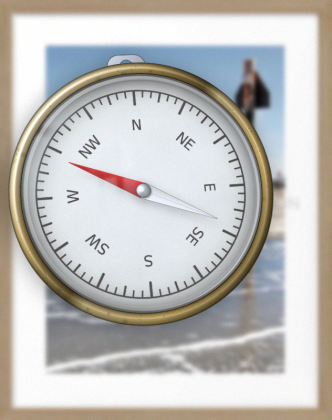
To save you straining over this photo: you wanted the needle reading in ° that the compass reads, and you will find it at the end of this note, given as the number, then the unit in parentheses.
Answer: 295 (°)
